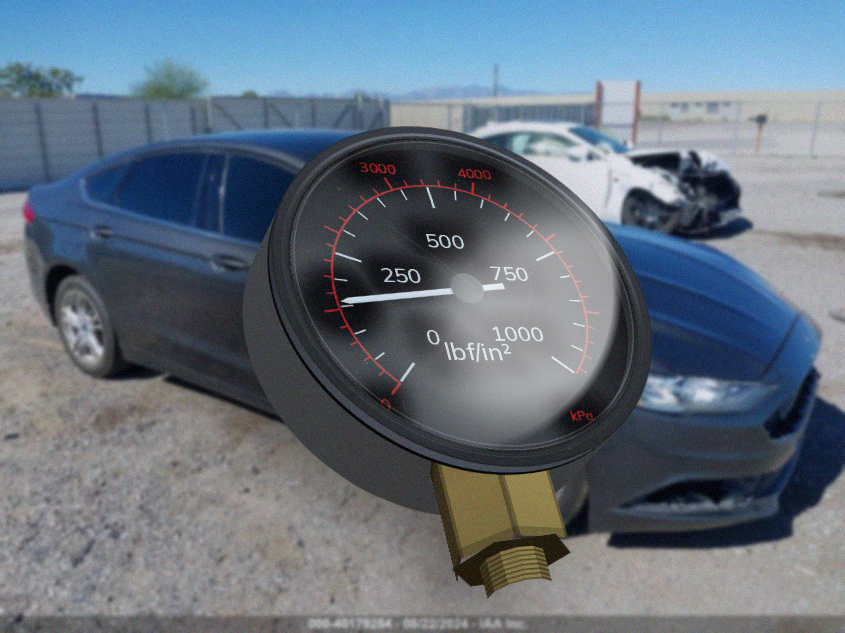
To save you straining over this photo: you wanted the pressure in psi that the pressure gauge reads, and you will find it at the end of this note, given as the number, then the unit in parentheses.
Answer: 150 (psi)
